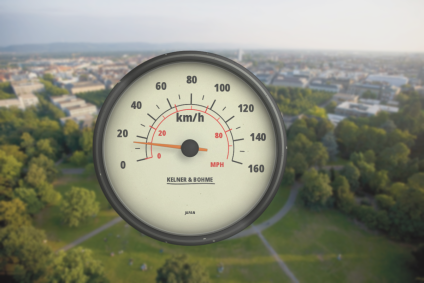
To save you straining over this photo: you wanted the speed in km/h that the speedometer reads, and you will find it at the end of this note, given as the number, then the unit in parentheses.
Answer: 15 (km/h)
